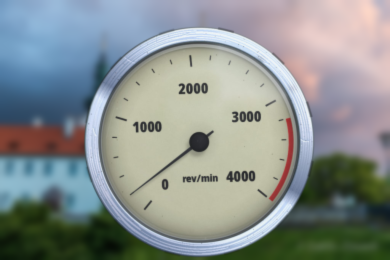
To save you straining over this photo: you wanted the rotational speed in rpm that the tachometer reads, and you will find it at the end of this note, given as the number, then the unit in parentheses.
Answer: 200 (rpm)
